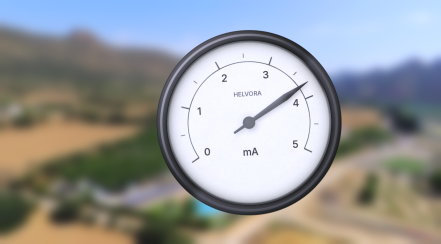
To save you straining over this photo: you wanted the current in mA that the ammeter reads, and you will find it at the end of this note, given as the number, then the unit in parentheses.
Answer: 3.75 (mA)
